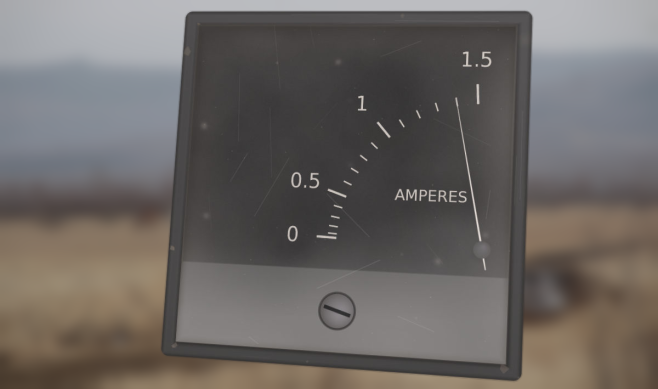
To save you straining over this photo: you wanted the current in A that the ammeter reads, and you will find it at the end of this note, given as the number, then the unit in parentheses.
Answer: 1.4 (A)
